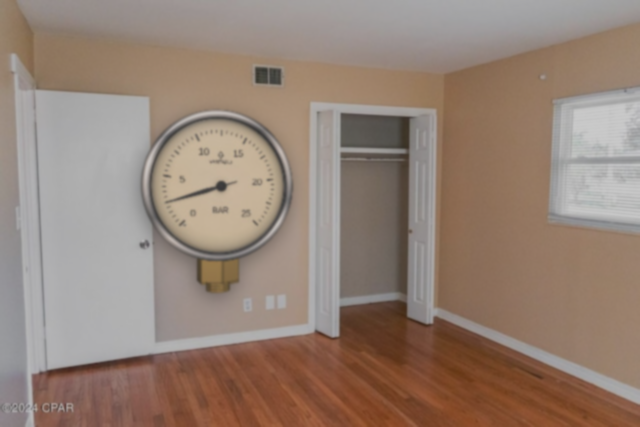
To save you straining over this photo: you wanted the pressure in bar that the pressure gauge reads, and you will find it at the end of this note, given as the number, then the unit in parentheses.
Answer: 2.5 (bar)
